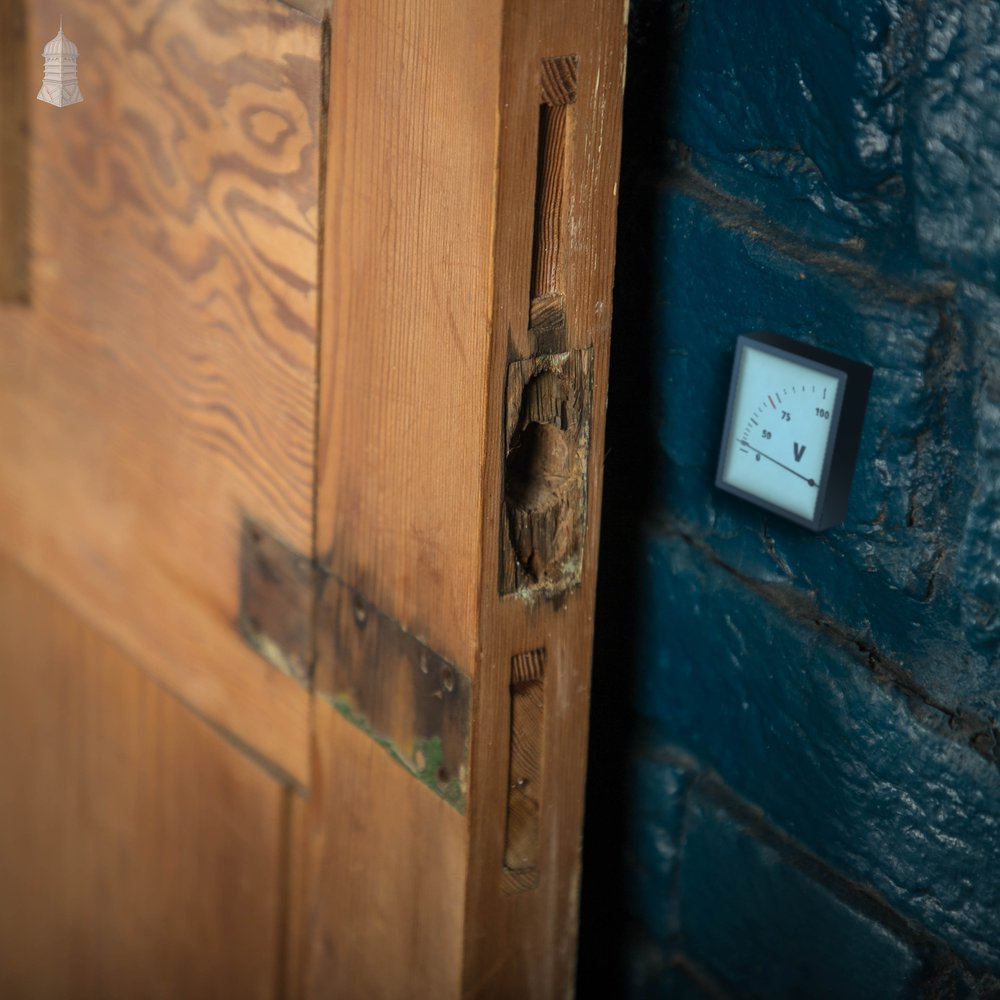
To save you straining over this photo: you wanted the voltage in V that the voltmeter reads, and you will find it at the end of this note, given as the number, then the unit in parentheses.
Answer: 25 (V)
